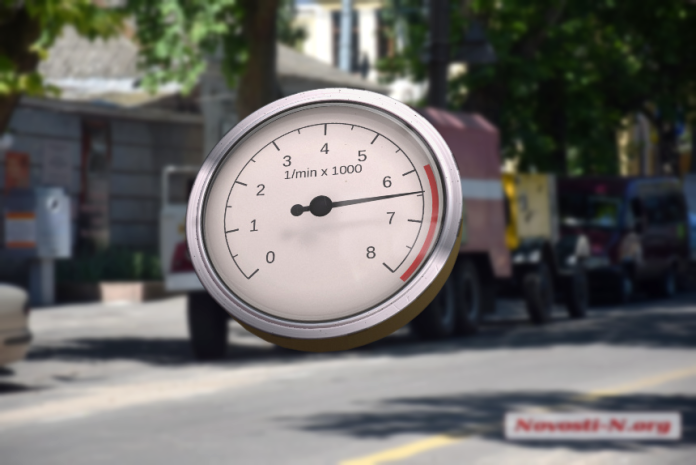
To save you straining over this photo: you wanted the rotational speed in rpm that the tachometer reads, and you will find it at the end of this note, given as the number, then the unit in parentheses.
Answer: 6500 (rpm)
